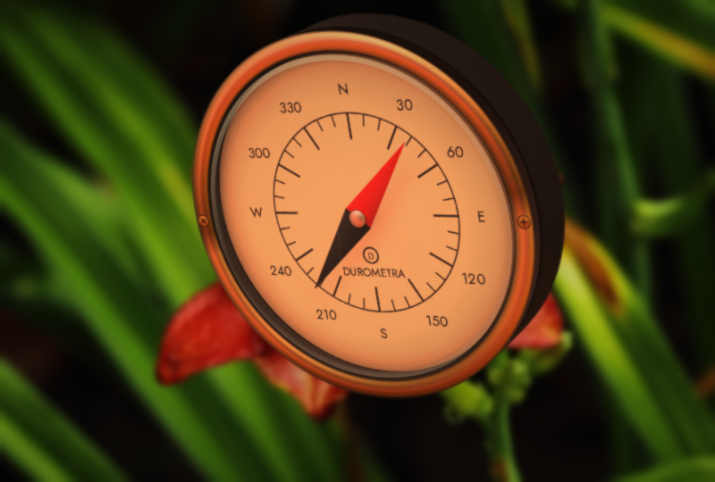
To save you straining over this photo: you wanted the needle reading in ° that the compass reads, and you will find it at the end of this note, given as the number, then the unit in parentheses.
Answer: 40 (°)
